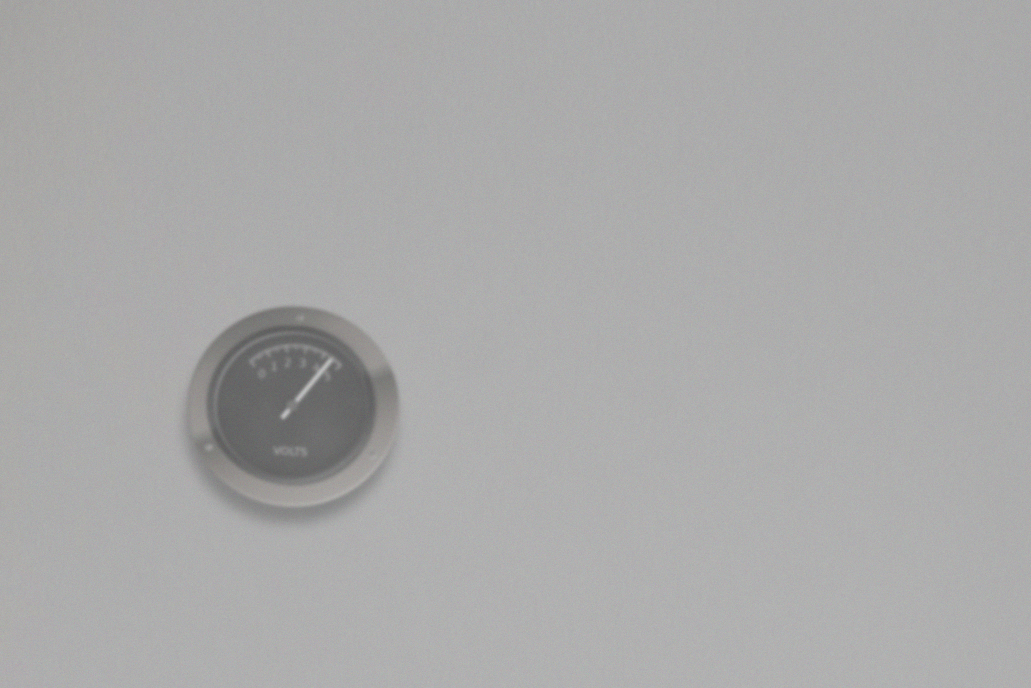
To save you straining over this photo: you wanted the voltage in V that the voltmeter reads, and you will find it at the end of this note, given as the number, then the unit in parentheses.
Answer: 4.5 (V)
